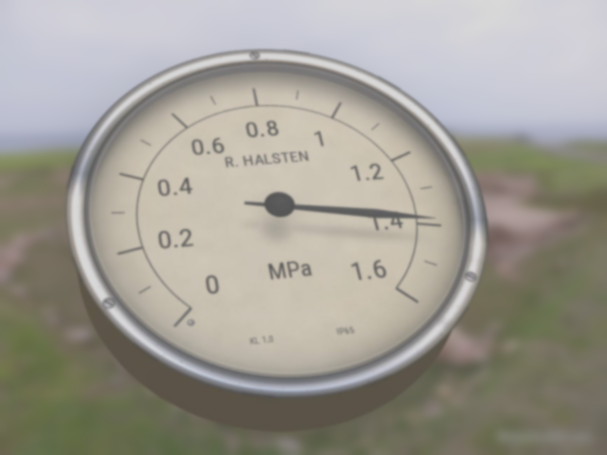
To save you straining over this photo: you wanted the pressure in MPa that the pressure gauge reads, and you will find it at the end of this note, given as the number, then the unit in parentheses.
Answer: 1.4 (MPa)
